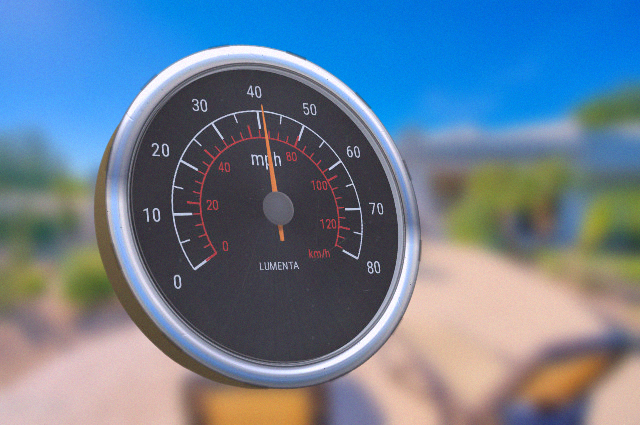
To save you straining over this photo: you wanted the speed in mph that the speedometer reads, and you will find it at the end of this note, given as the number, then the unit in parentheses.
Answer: 40 (mph)
